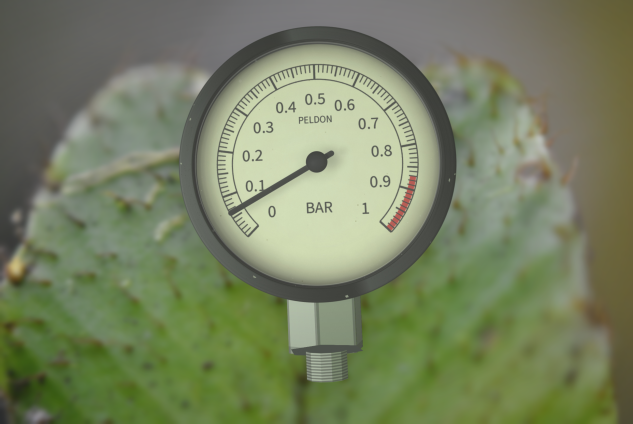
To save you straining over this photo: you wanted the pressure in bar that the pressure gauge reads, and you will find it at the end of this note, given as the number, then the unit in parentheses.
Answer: 0.06 (bar)
